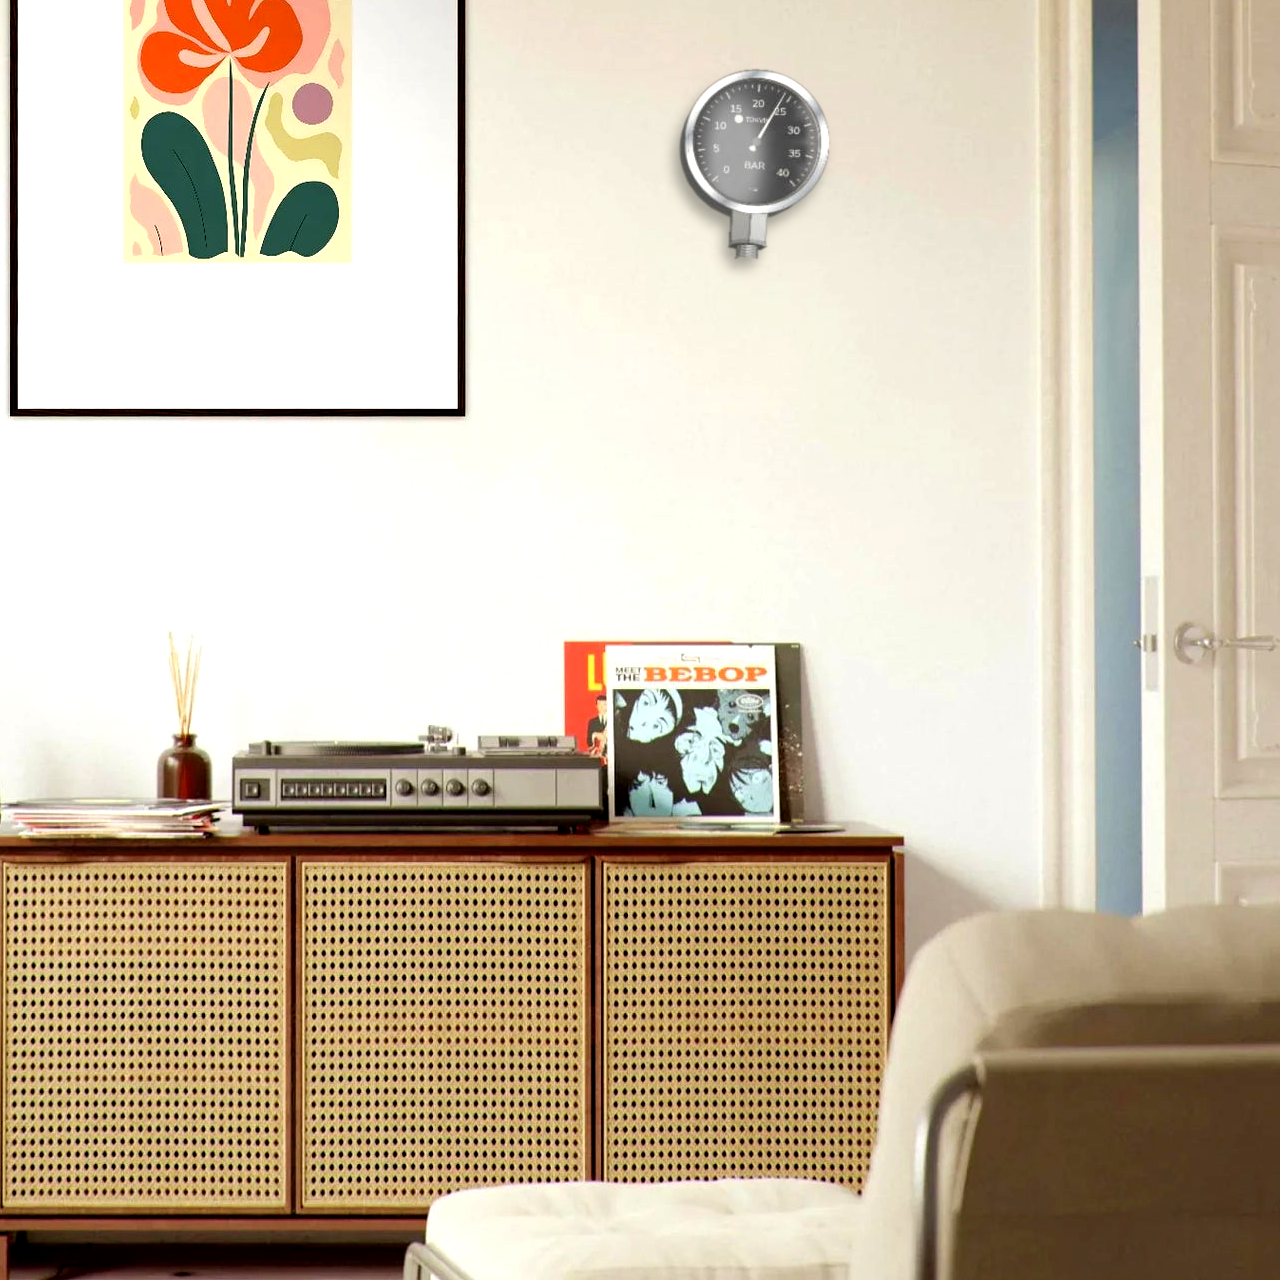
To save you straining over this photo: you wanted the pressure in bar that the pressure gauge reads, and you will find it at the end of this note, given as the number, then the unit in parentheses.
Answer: 24 (bar)
